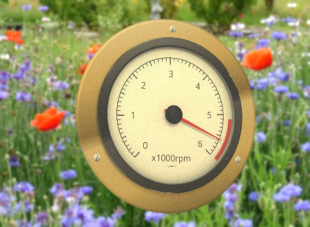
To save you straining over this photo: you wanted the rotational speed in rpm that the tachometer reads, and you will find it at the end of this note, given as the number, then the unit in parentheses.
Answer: 5600 (rpm)
